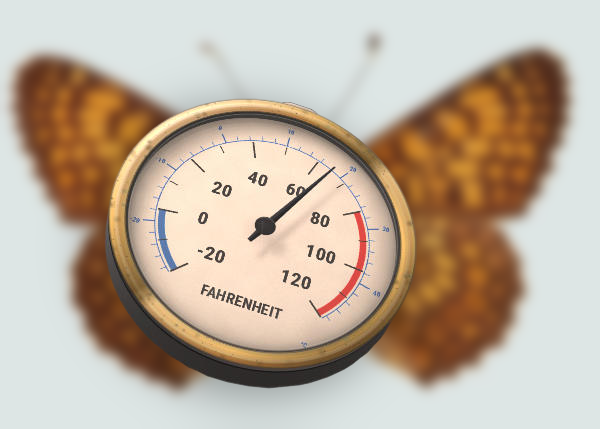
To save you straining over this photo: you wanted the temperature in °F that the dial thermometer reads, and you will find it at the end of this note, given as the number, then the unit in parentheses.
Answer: 65 (°F)
